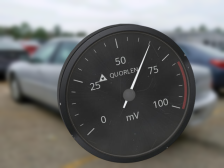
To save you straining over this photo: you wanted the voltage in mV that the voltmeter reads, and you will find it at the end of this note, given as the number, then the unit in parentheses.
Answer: 65 (mV)
